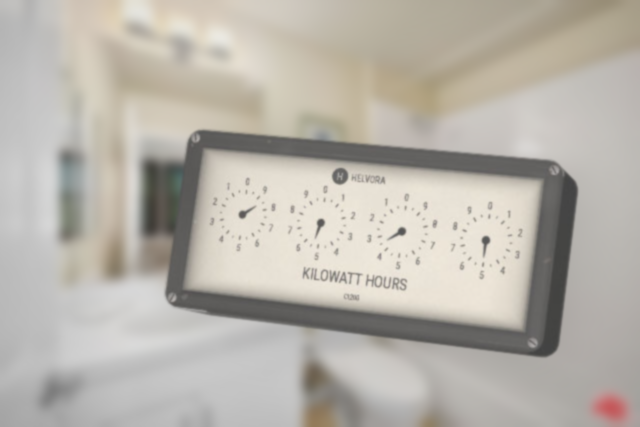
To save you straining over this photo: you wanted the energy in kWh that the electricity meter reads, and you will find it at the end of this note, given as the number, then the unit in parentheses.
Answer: 8535 (kWh)
